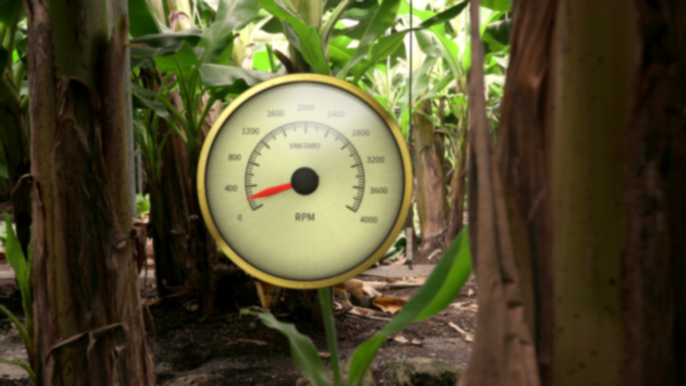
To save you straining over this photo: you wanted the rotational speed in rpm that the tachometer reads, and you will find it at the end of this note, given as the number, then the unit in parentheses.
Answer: 200 (rpm)
